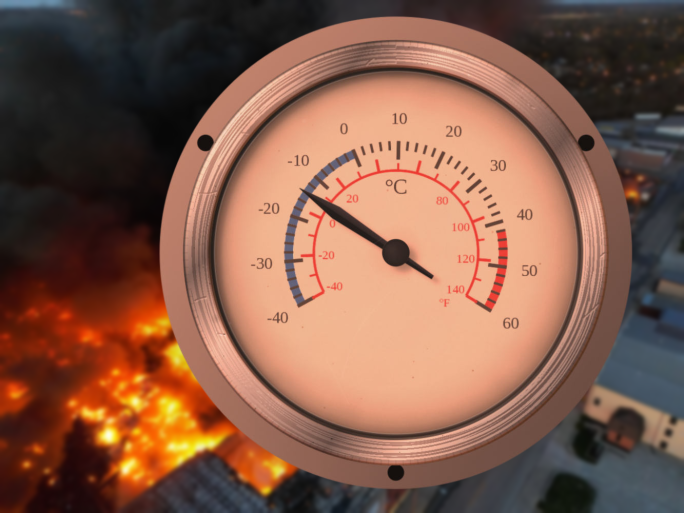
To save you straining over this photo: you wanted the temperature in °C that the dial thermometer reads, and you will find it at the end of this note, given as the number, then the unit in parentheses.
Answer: -14 (°C)
